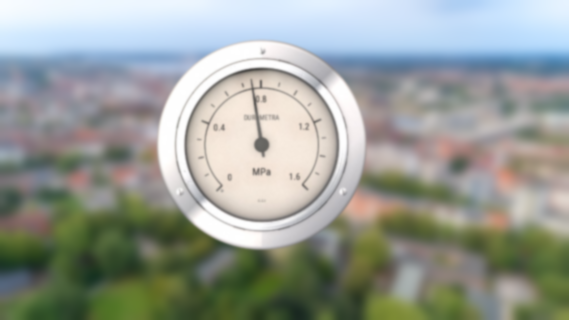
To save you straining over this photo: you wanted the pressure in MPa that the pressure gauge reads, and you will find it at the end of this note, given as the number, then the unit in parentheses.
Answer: 0.75 (MPa)
